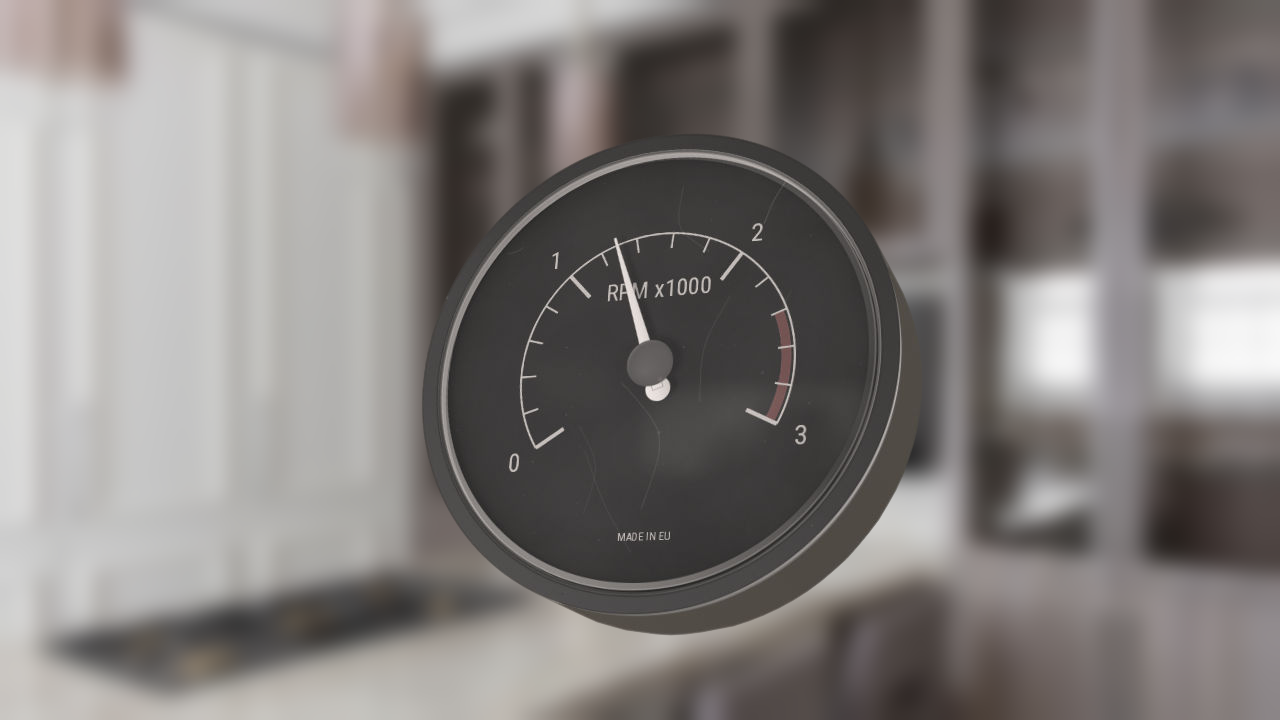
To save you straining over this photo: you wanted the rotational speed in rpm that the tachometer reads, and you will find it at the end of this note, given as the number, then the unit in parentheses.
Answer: 1300 (rpm)
